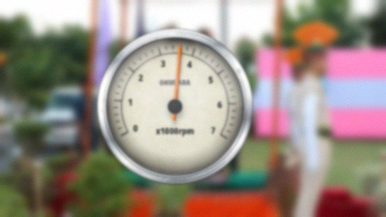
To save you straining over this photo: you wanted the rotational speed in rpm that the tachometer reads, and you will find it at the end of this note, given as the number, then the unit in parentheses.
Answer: 3600 (rpm)
